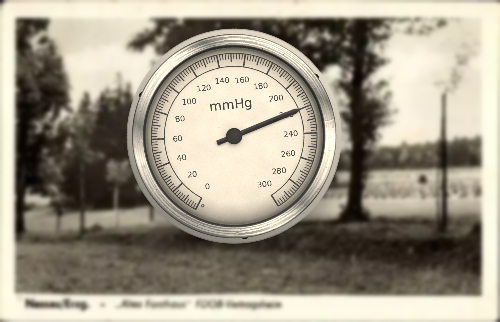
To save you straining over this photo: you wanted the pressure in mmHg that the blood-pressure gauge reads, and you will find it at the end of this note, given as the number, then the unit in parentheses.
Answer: 220 (mmHg)
